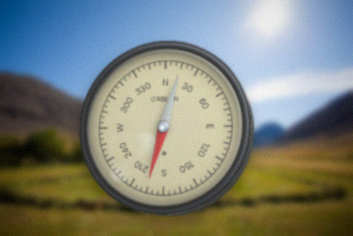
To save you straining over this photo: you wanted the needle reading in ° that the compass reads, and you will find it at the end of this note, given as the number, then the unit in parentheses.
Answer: 195 (°)
